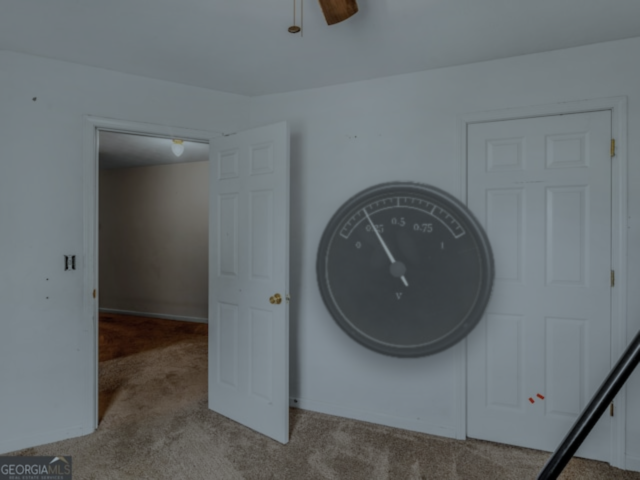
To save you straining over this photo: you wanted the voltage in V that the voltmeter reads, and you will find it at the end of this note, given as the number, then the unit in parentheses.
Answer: 0.25 (V)
